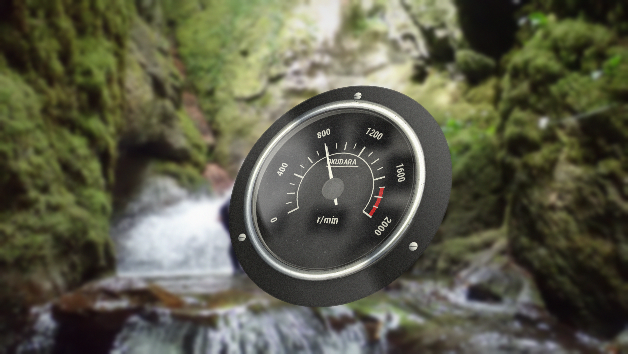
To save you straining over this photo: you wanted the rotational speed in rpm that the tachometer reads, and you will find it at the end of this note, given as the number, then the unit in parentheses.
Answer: 800 (rpm)
